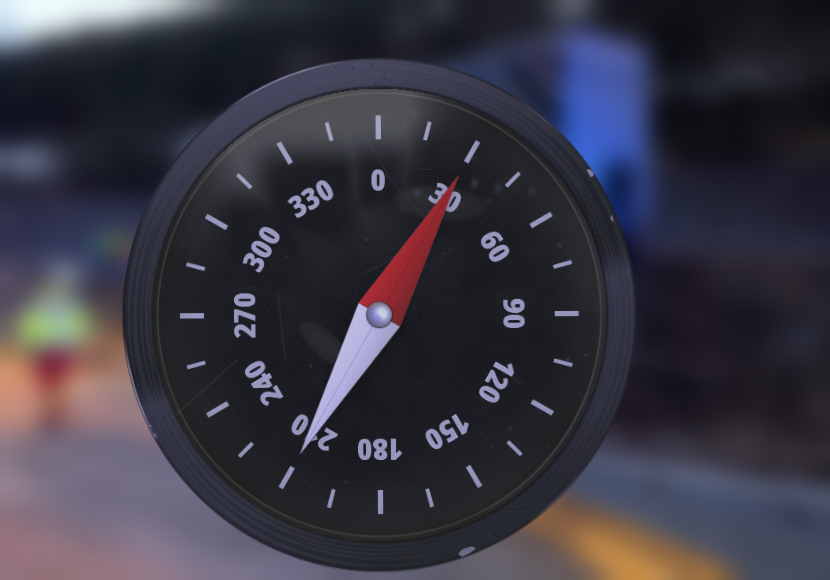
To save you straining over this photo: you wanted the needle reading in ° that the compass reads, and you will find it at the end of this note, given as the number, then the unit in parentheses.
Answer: 30 (°)
